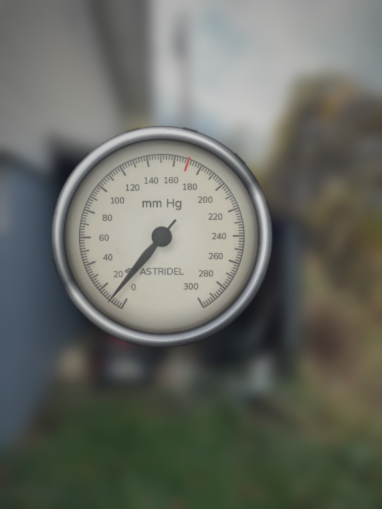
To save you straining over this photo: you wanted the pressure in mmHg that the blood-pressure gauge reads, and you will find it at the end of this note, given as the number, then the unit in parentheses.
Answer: 10 (mmHg)
